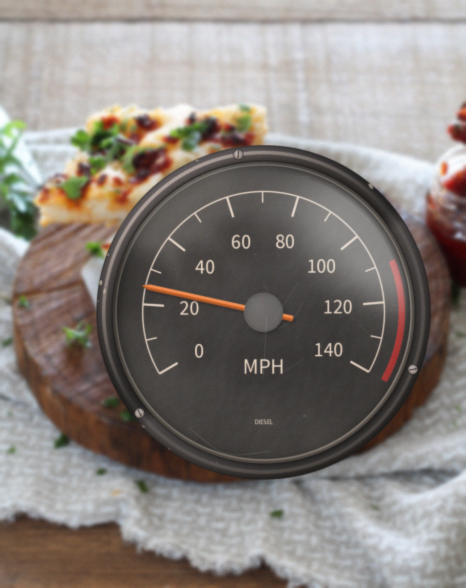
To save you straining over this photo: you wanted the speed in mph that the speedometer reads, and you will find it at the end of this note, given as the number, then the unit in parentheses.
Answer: 25 (mph)
